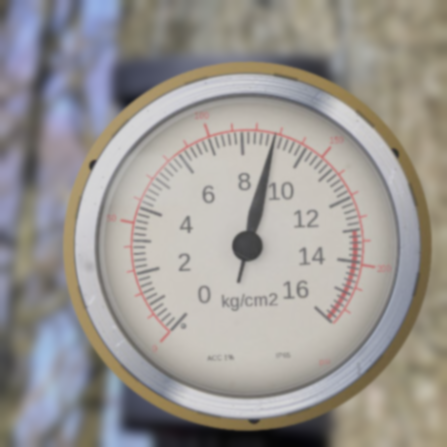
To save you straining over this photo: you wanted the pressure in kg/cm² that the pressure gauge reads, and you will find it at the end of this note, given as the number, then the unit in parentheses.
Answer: 9 (kg/cm²)
